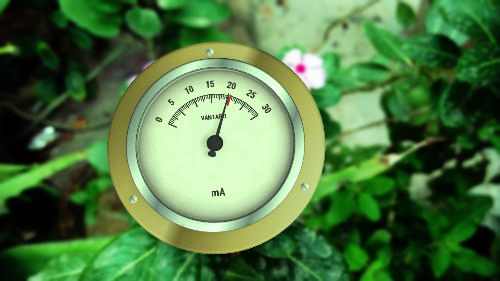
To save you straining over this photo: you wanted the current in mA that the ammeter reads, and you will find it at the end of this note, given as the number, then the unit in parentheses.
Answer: 20 (mA)
